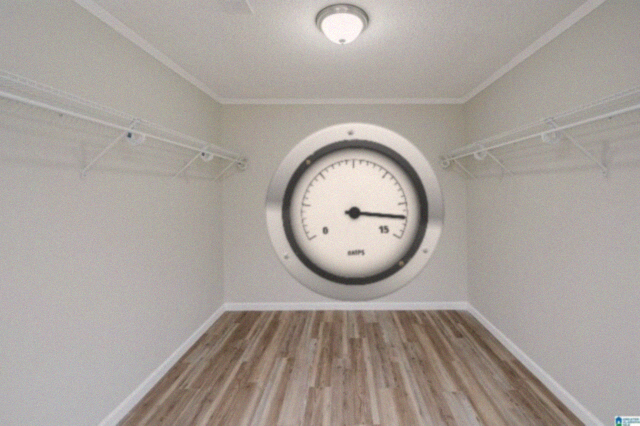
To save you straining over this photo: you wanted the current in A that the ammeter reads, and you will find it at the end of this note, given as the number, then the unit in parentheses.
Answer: 13.5 (A)
